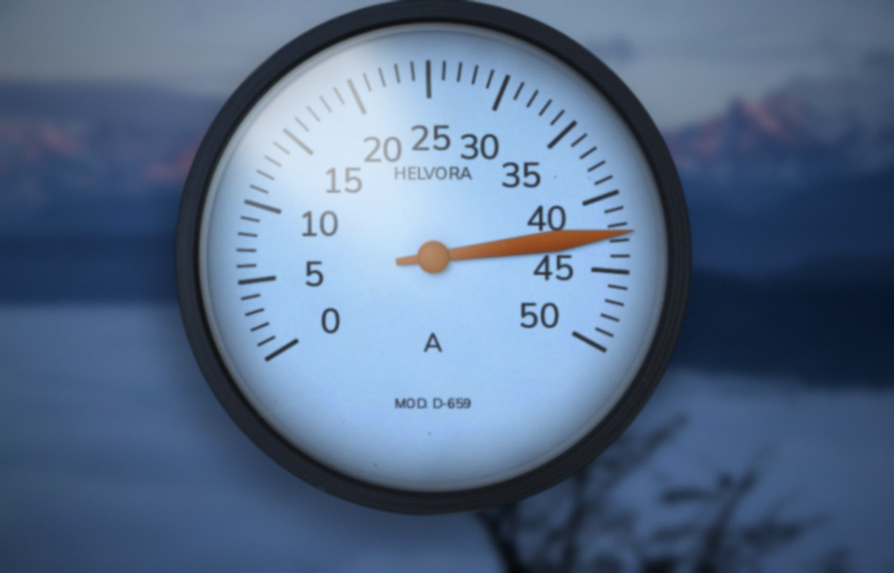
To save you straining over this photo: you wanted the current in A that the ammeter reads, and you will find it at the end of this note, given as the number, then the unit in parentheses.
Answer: 42.5 (A)
